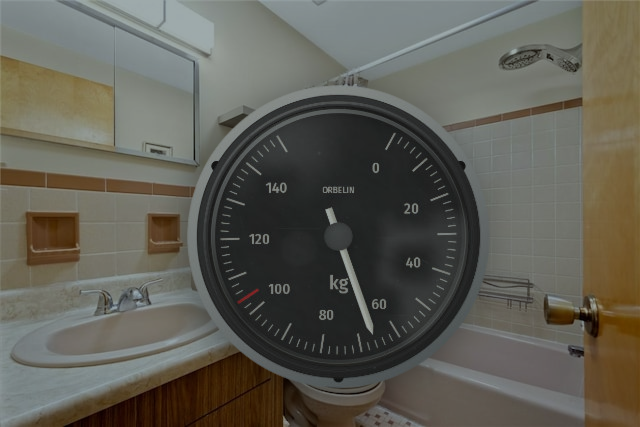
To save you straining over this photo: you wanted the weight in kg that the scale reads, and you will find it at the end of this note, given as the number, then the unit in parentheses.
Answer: 66 (kg)
